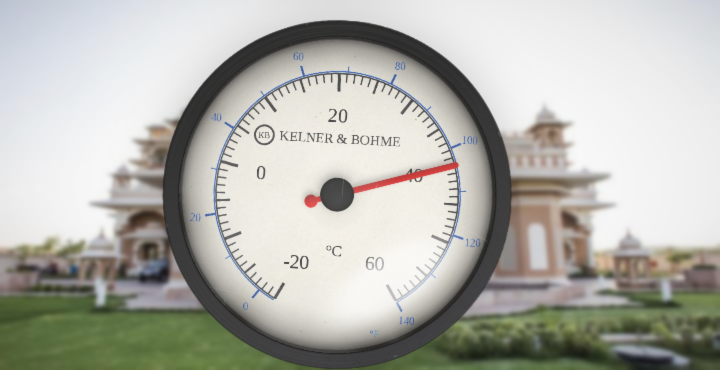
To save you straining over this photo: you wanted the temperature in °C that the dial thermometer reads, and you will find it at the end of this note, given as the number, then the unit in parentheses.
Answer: 40 (°C)
